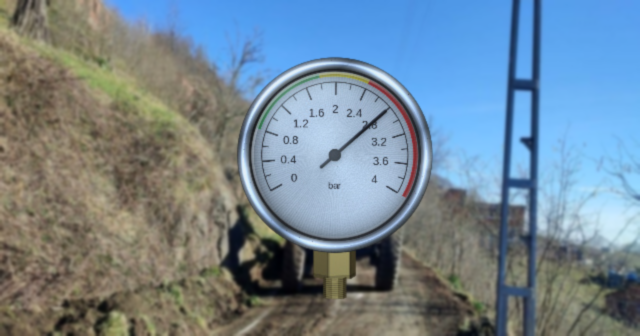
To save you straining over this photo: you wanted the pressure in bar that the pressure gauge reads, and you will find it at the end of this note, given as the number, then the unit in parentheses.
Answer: 2.8 (bar)
